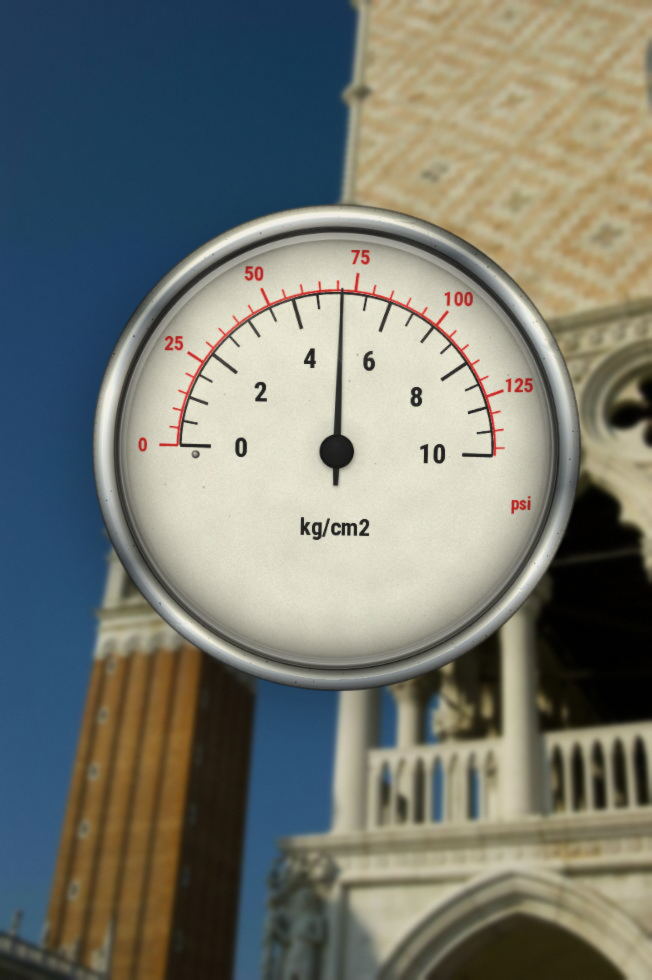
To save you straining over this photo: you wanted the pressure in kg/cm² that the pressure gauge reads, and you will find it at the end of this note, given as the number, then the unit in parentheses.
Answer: 5 (kg/cm²)
